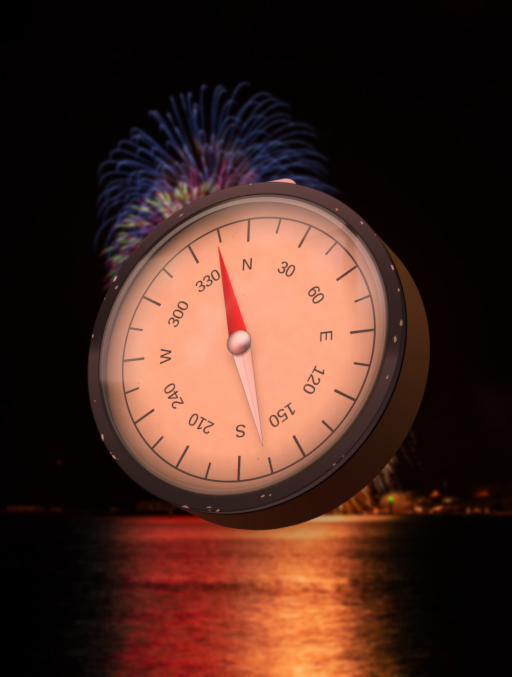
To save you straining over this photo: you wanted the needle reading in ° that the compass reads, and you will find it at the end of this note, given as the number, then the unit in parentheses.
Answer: 345 (°)
